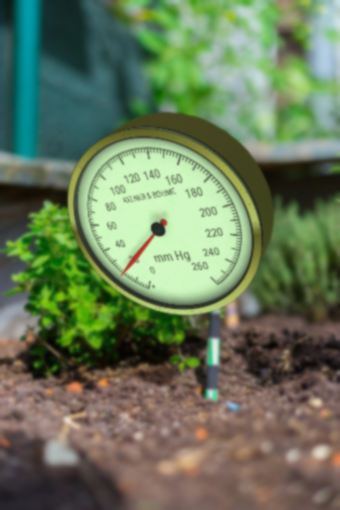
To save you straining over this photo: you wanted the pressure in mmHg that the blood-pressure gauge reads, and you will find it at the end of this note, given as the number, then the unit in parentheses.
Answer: 20 (mmHg)
